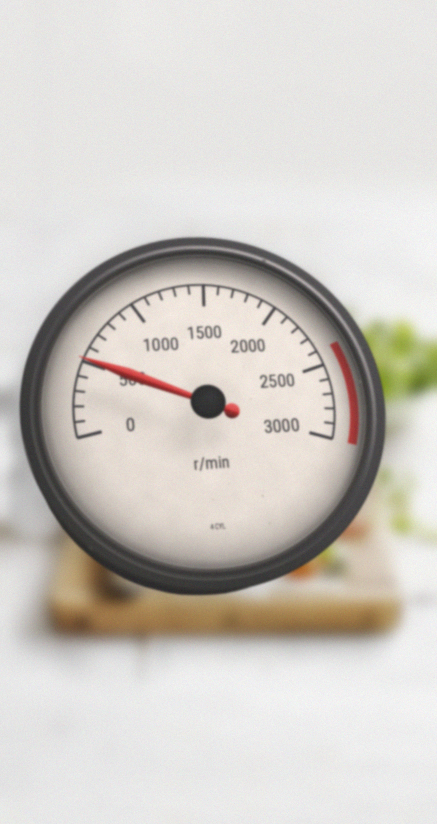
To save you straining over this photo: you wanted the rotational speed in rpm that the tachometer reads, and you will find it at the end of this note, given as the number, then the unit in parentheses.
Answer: 500 (rpm)
